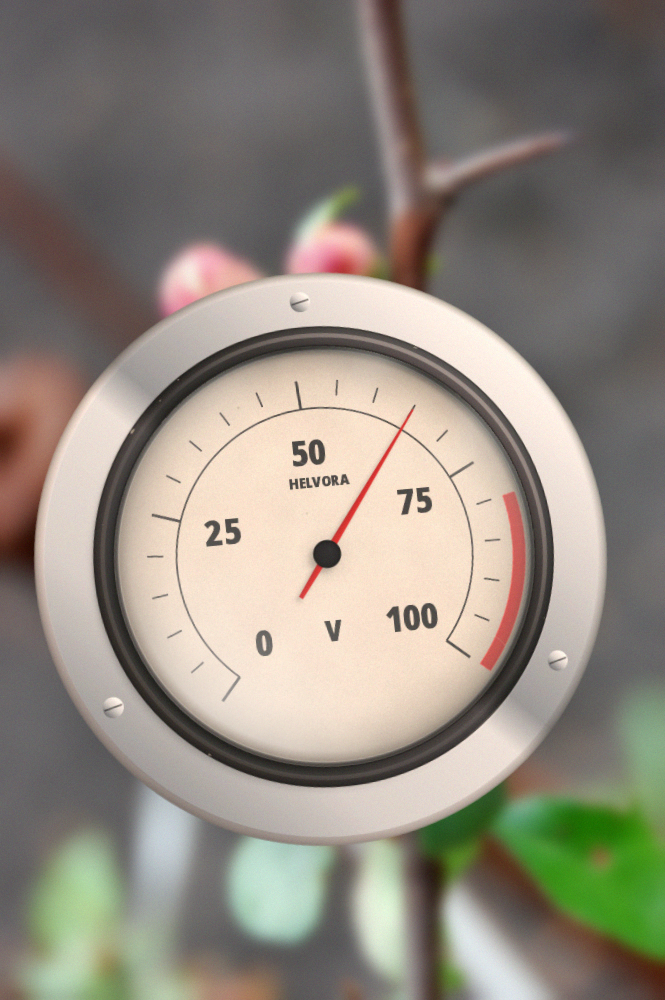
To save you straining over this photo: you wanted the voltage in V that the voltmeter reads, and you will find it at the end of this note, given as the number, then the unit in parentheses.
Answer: 65 (V)
